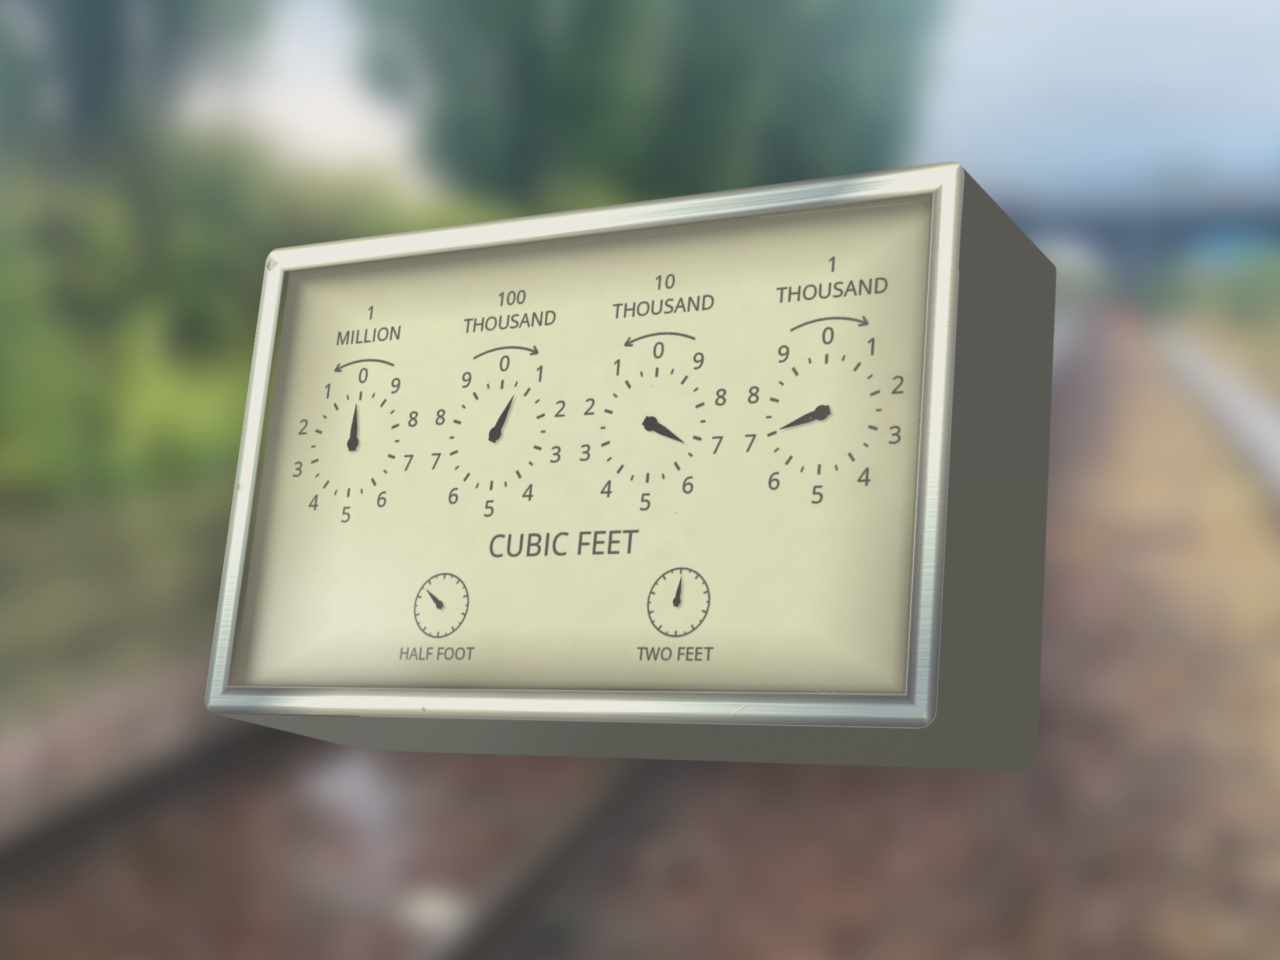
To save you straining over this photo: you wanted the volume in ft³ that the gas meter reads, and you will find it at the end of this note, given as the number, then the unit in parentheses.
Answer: 6700 (ft³)
